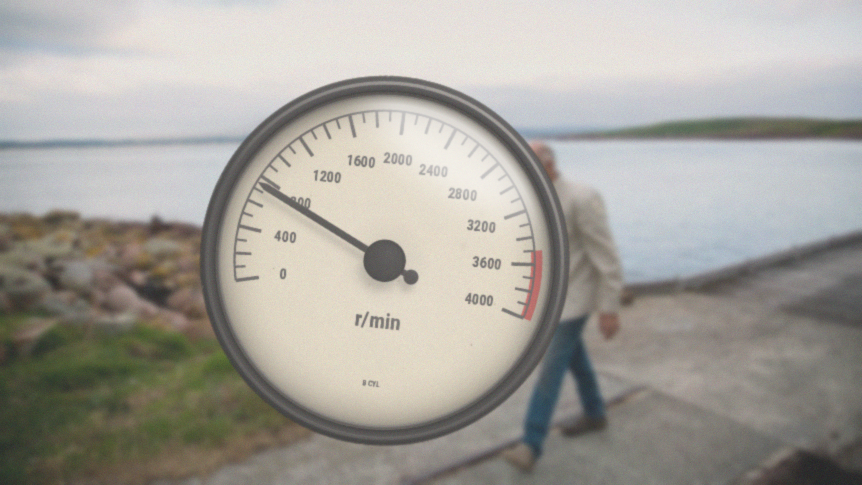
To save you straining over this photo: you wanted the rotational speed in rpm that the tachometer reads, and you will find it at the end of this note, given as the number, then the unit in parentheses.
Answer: 750 (rpm)
